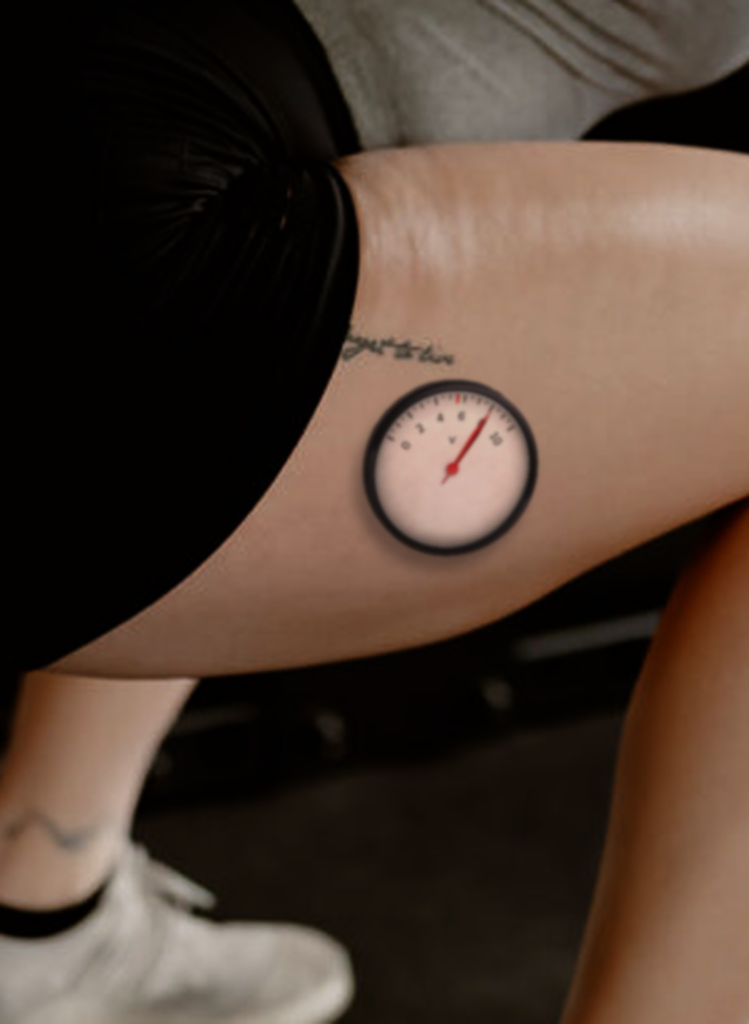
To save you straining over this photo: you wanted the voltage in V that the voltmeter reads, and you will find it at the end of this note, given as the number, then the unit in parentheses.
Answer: 8 (V)
